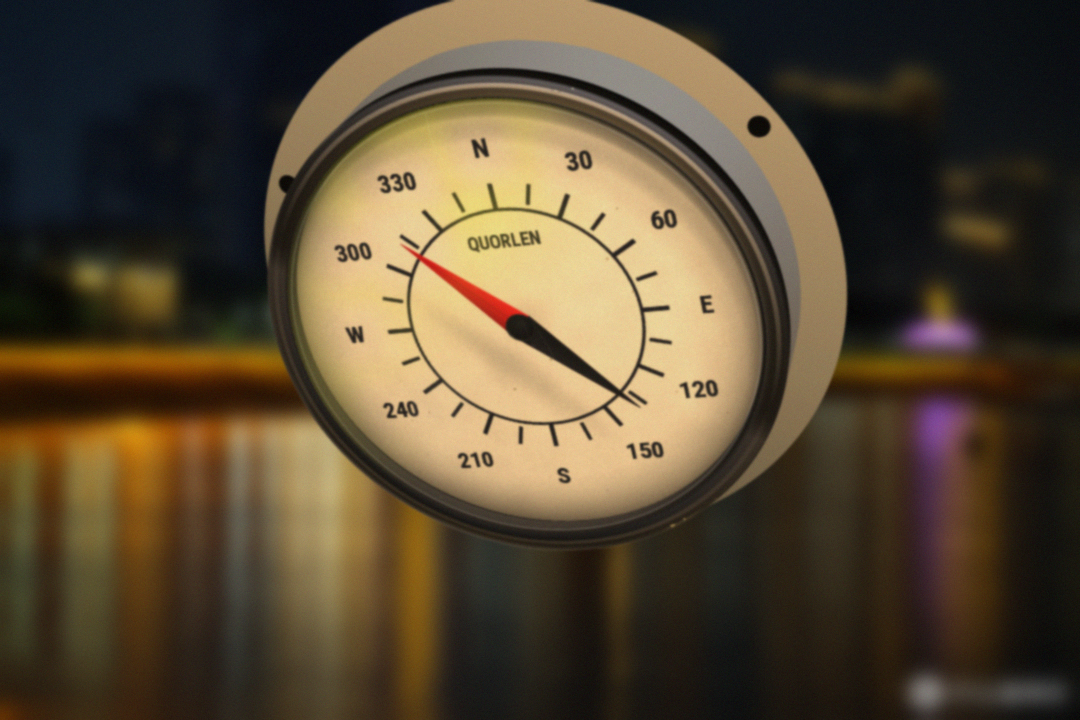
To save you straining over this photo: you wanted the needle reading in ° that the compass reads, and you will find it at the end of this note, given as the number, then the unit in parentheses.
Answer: 315 (°)
